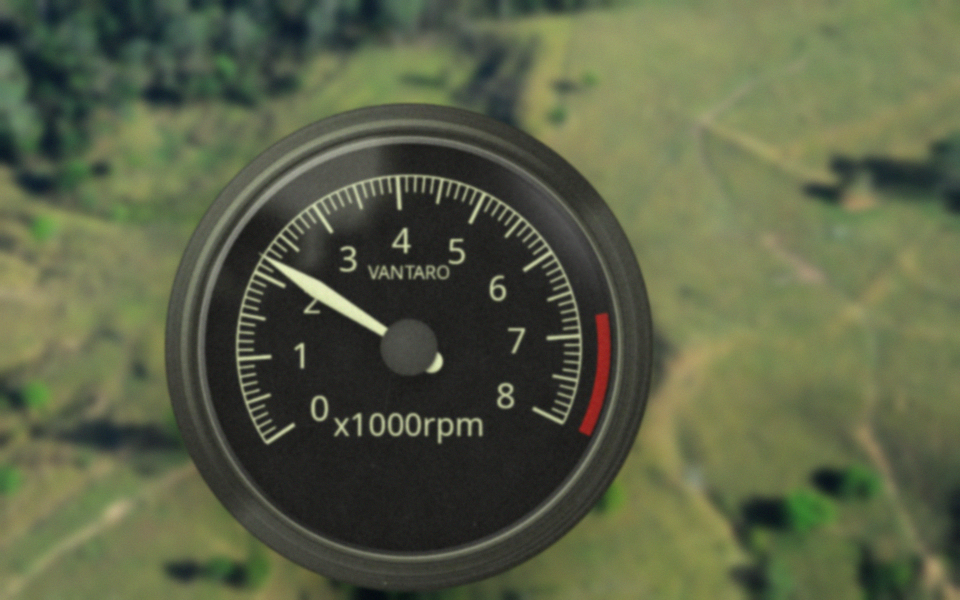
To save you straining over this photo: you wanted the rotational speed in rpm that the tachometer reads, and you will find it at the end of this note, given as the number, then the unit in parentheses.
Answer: 2200 (rpm)
